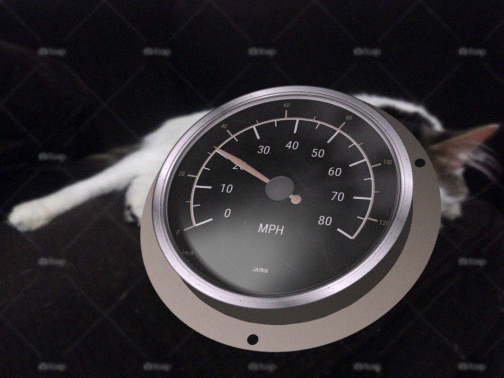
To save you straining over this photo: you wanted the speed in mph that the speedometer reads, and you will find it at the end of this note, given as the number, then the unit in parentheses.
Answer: 20 (mph)
